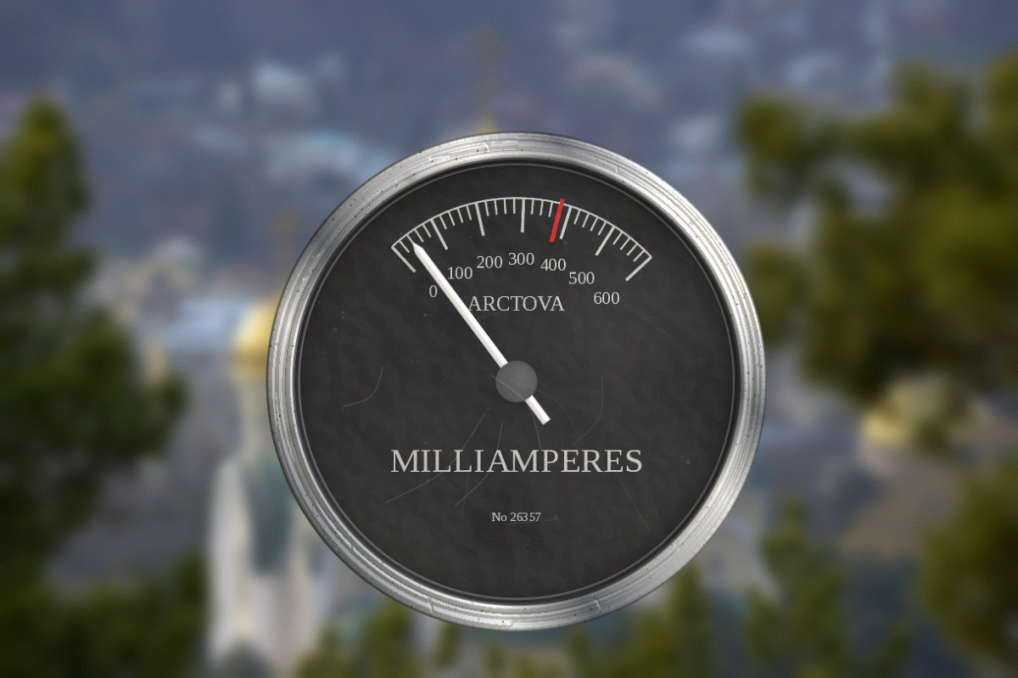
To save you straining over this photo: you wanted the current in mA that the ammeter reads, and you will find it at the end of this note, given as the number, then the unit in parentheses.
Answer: 40 (mA)
